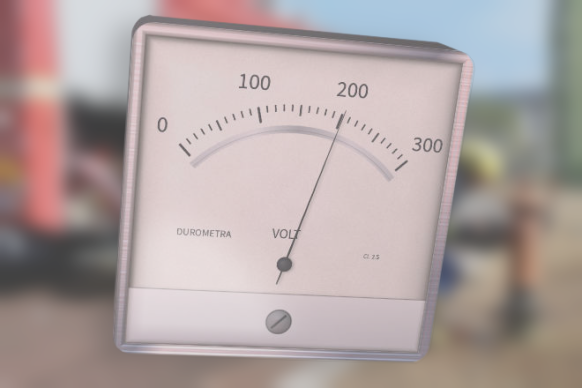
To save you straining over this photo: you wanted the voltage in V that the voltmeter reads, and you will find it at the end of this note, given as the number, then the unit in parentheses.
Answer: 200 (V)
